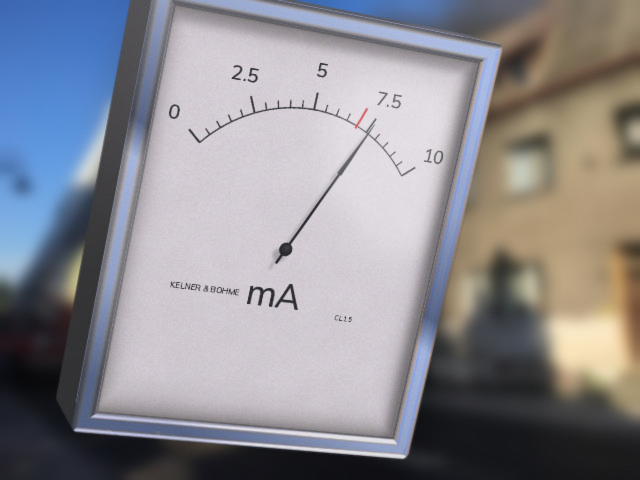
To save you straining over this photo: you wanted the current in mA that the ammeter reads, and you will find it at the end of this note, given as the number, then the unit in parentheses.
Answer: 7.5 (mA)
